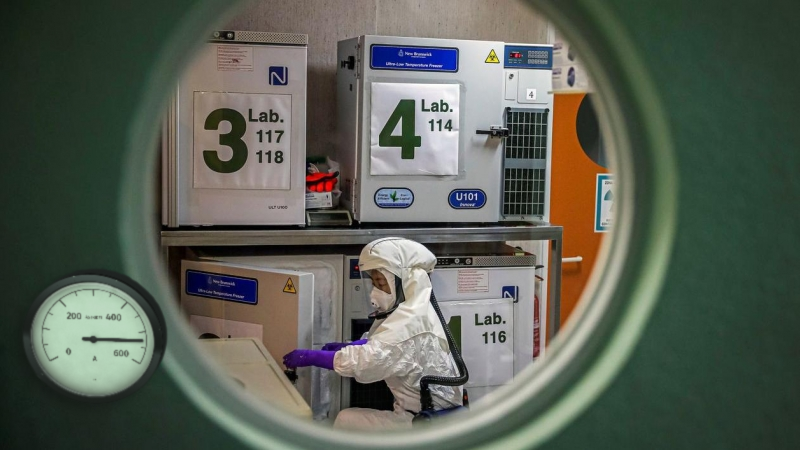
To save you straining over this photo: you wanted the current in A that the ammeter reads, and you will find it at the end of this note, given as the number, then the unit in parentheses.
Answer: 525 (A)
